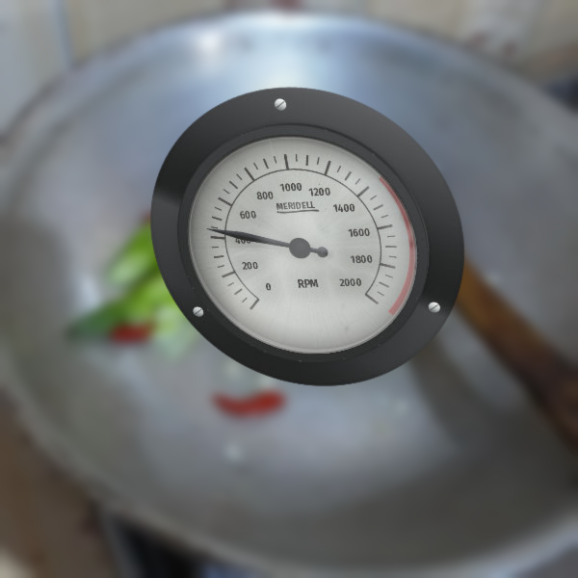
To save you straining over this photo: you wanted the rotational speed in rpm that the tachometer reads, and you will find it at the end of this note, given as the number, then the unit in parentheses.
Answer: 450 (rpm)
